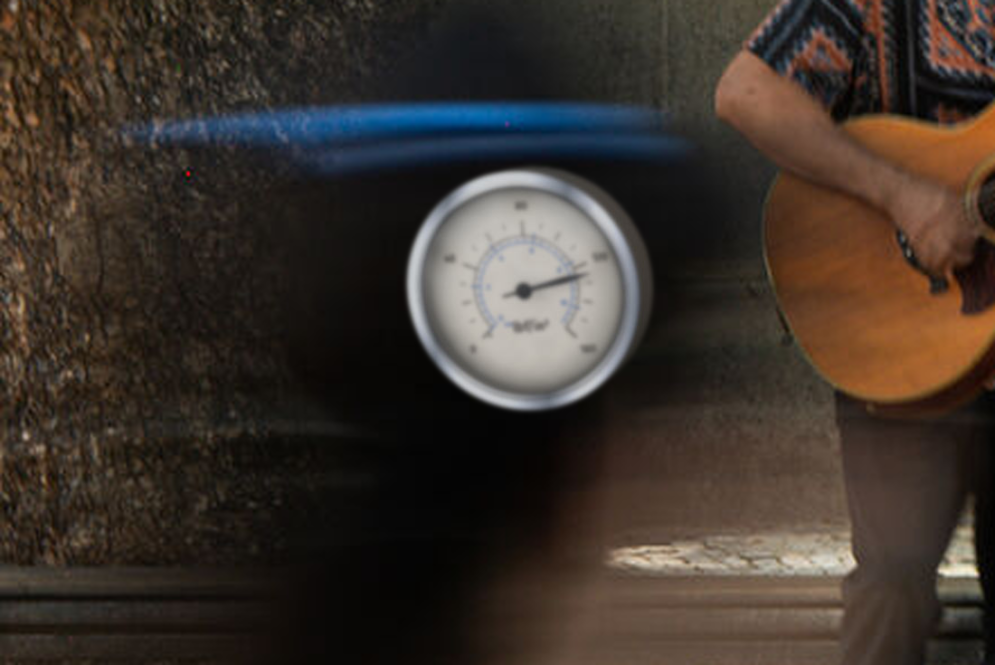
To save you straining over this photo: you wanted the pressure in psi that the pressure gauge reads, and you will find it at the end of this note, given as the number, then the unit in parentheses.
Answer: 125 (psi)
